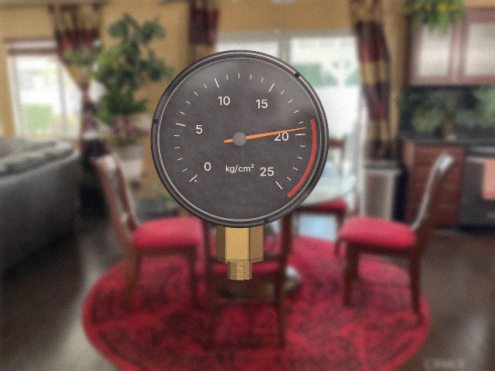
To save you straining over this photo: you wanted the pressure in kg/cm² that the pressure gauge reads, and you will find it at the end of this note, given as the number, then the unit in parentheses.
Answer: 19.5 (kg/cm²)
